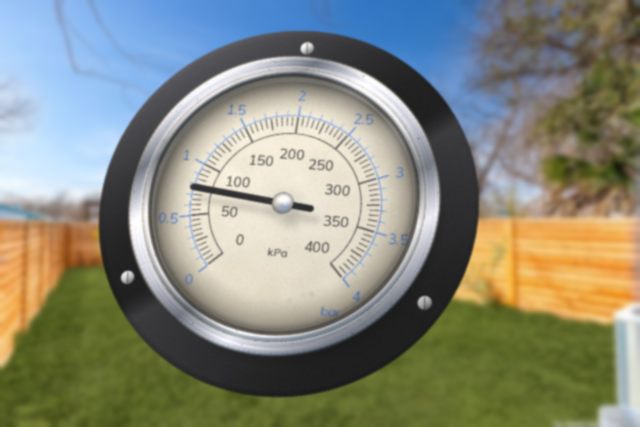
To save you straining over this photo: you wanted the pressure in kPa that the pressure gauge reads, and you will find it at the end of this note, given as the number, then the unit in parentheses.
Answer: 75 (kPa)
